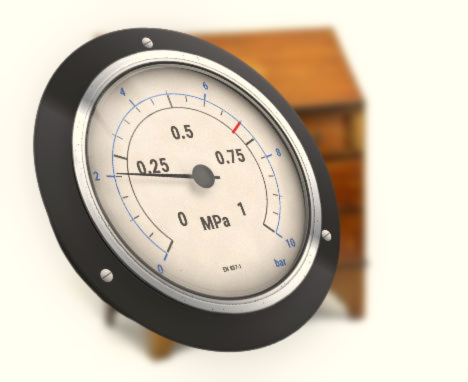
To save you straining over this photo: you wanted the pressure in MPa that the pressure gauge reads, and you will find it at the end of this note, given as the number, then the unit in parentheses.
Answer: 0.2 (MPa)
